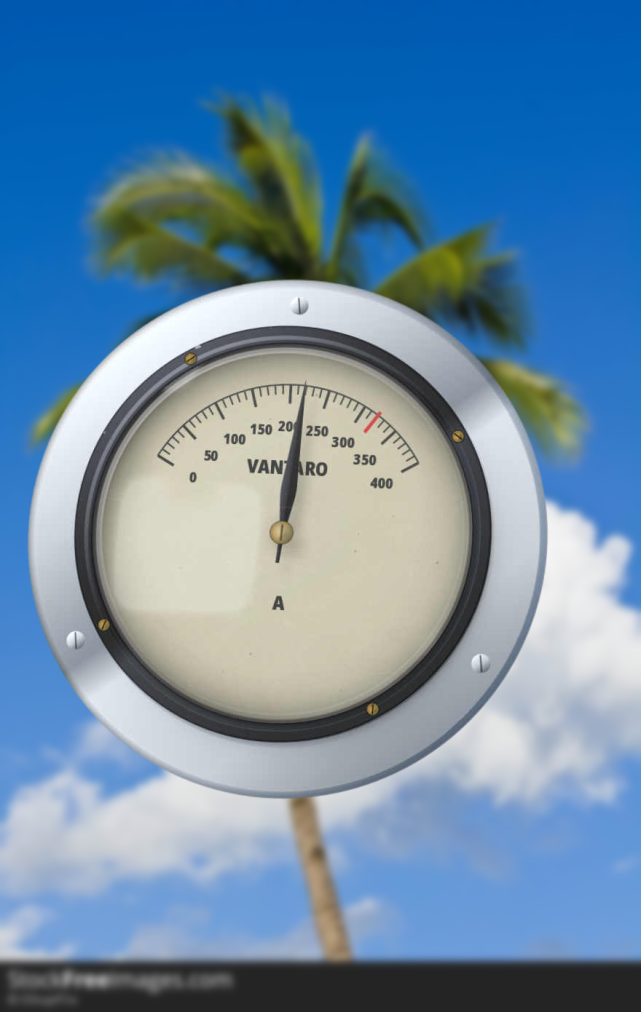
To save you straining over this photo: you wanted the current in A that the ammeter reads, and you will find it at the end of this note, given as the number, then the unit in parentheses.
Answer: 220 (A)
